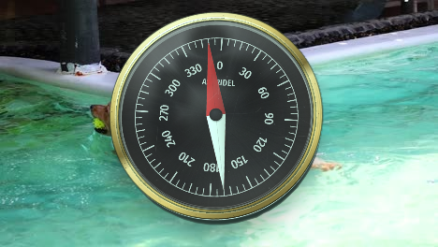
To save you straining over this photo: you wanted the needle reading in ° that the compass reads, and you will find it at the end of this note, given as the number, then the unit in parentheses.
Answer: 350 (°)
